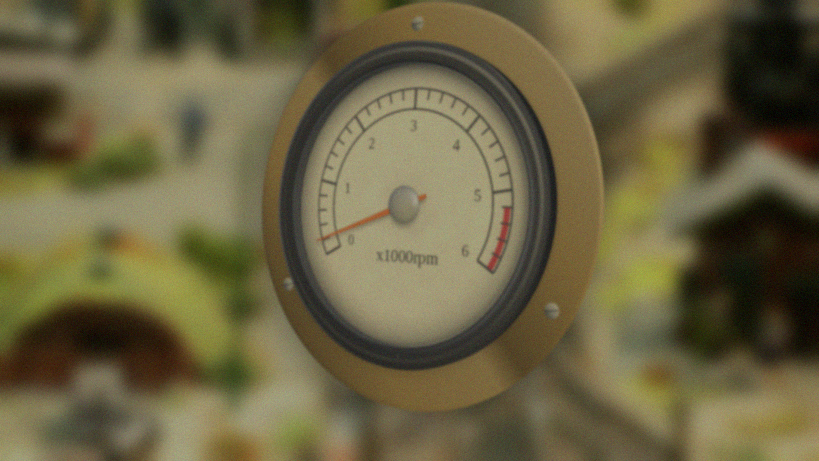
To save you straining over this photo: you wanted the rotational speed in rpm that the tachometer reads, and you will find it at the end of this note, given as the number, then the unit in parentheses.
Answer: 200 (rpm)
